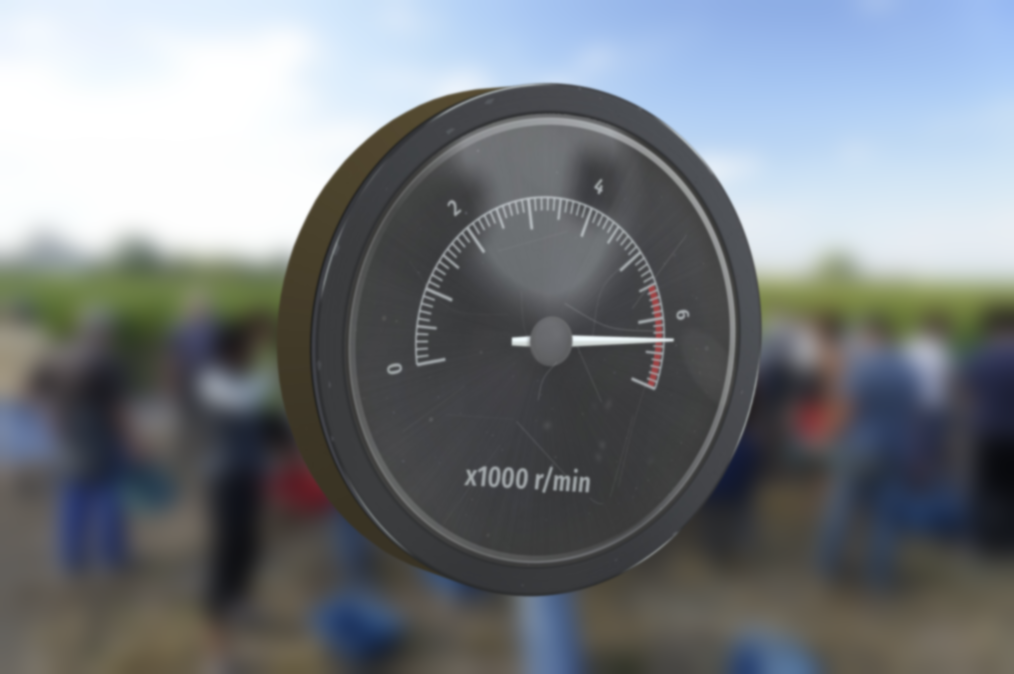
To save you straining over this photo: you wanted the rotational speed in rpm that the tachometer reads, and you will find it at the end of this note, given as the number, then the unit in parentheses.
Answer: 6300 (rpm)
